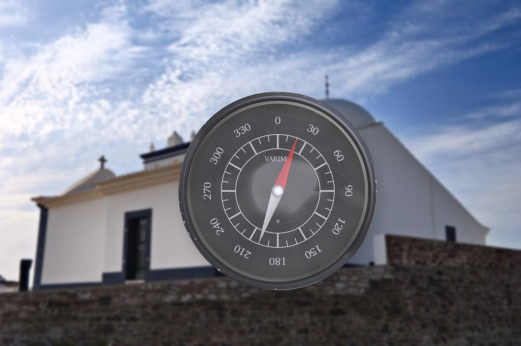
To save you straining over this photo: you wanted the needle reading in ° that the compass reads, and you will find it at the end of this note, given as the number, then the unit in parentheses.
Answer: 20 (°)
